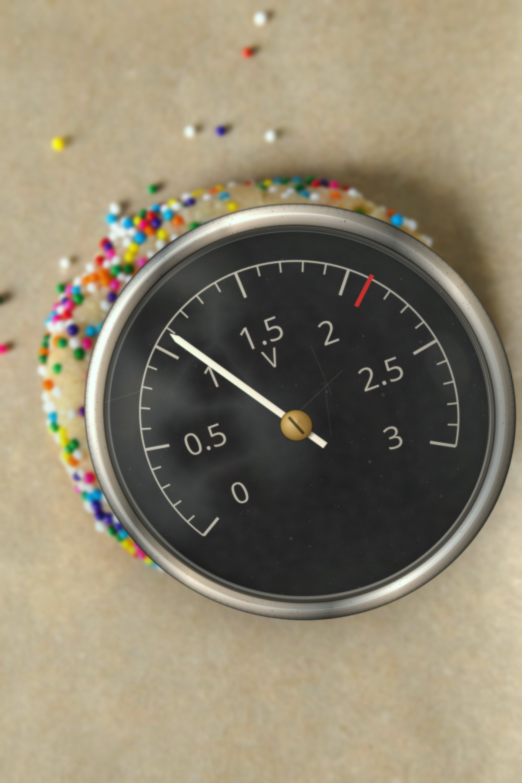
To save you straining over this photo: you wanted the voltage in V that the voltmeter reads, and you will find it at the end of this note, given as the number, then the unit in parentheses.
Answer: 1.1 (V)
